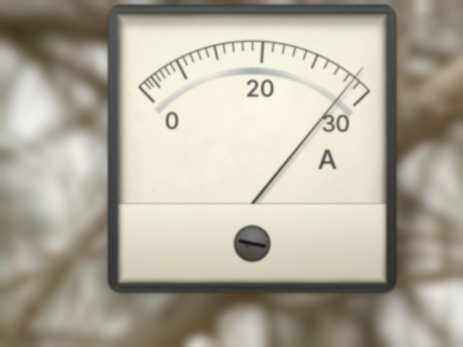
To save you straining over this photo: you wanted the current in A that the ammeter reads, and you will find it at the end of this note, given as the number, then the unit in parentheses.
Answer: 28.5 (A)
